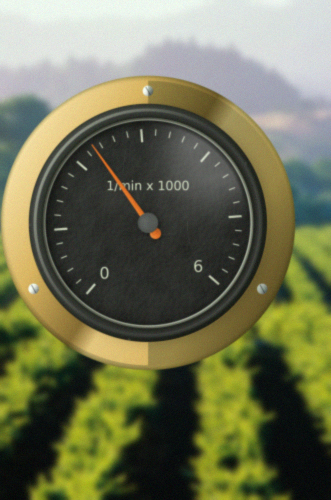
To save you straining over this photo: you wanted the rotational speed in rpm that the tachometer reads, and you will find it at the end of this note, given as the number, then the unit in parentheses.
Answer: 2300 (rpm)
